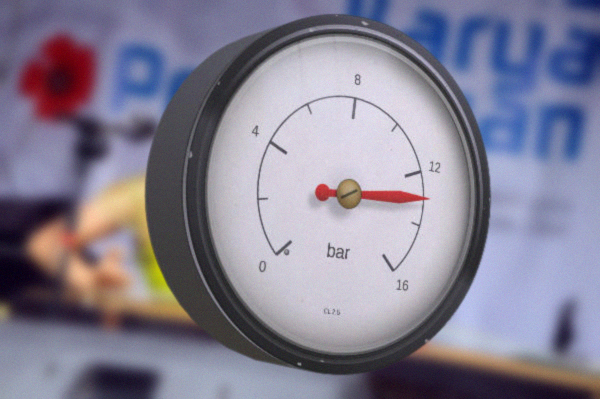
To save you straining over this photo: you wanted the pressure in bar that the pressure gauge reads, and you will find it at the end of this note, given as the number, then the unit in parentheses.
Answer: 13 (bar)
